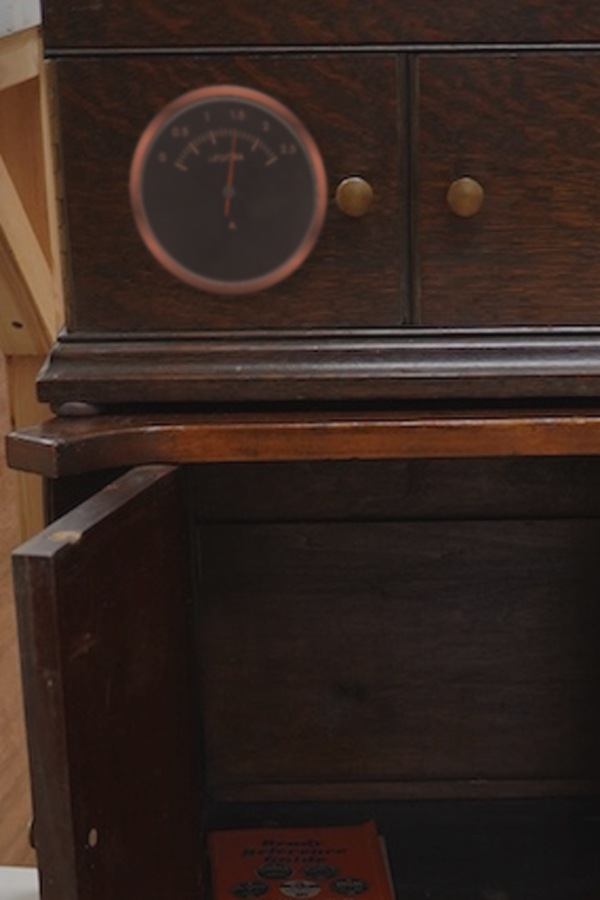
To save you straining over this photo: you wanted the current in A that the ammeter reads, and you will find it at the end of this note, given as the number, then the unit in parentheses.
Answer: 1.5 (A)
